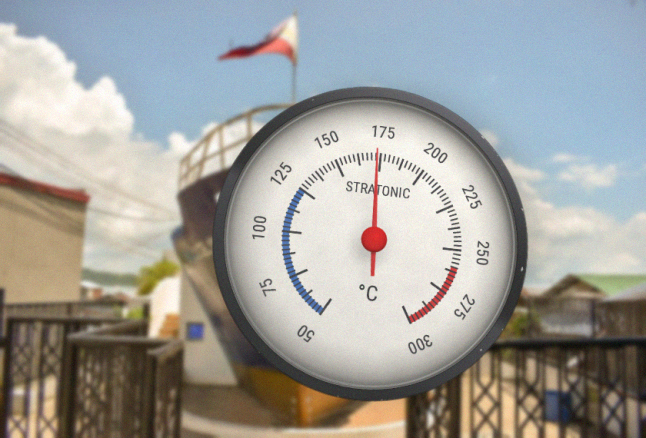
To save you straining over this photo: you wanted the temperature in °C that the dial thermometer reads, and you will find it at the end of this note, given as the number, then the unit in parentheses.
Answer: 172.5 (°C)
